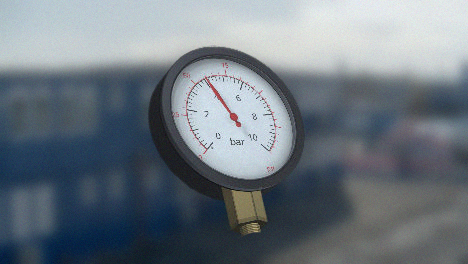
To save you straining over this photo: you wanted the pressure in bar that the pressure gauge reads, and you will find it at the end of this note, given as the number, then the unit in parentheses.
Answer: 4 (bar)
